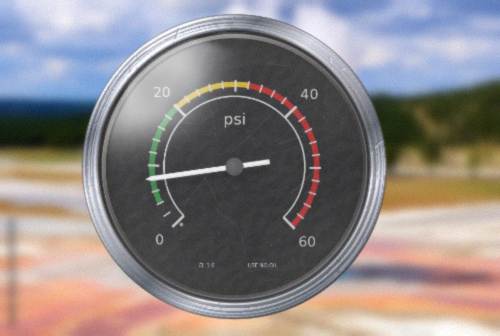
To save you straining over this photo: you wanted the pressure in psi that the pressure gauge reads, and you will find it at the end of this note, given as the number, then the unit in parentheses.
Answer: 8 (psi)
